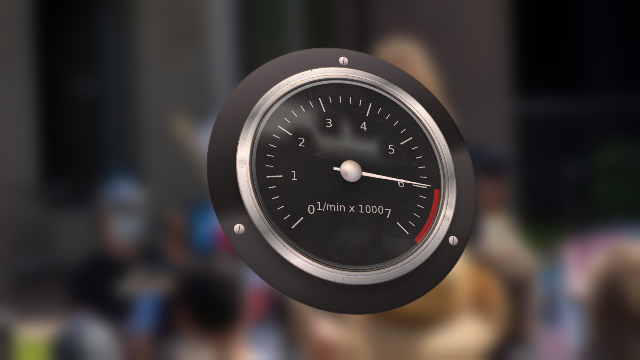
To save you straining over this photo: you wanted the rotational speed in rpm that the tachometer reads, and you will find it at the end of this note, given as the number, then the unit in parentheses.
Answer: 6000 (rpm)
